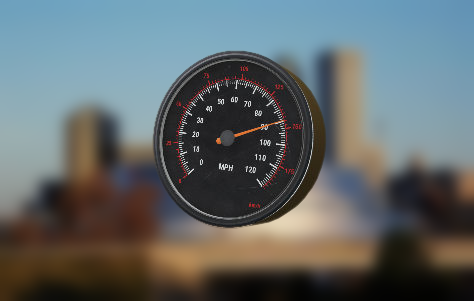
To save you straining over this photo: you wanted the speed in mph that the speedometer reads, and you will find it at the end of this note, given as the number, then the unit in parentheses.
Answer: 90 (mph)
